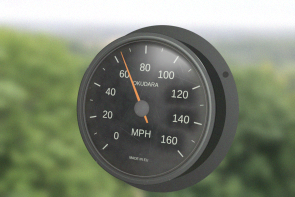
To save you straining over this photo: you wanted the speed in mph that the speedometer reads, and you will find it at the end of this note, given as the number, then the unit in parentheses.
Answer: 65 (mph)
